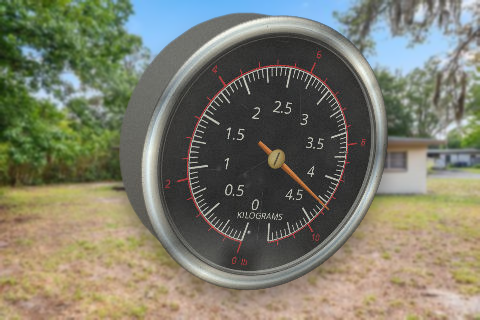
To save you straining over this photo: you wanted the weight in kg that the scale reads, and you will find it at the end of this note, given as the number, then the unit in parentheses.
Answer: 4.3 (kg)
